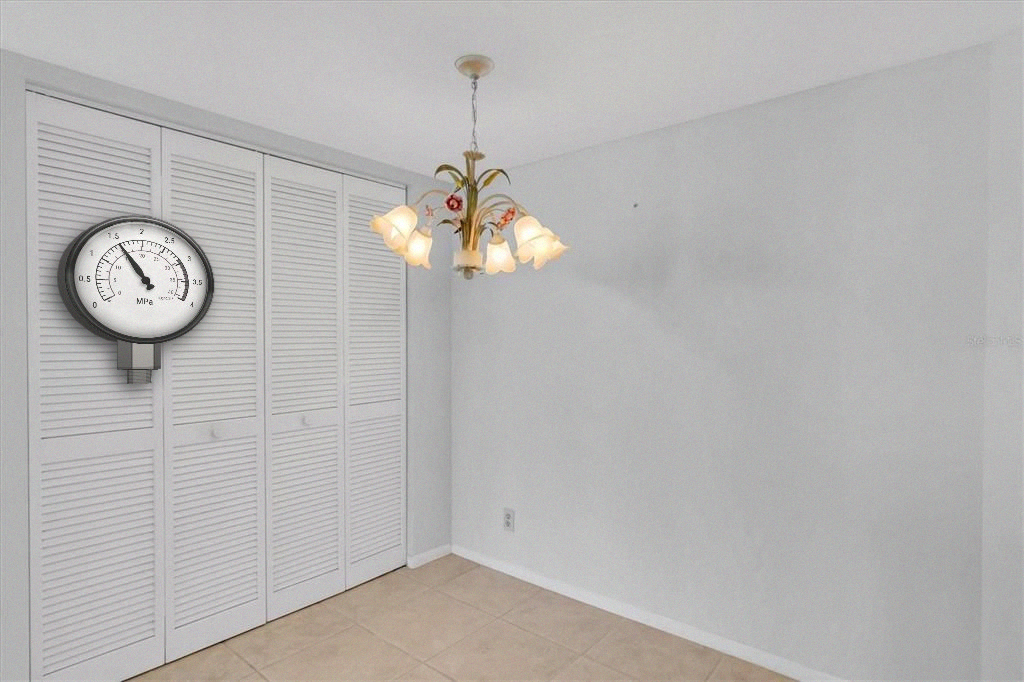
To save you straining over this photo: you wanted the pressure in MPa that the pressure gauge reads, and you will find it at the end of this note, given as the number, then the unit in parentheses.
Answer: 1.5 (MPa)
